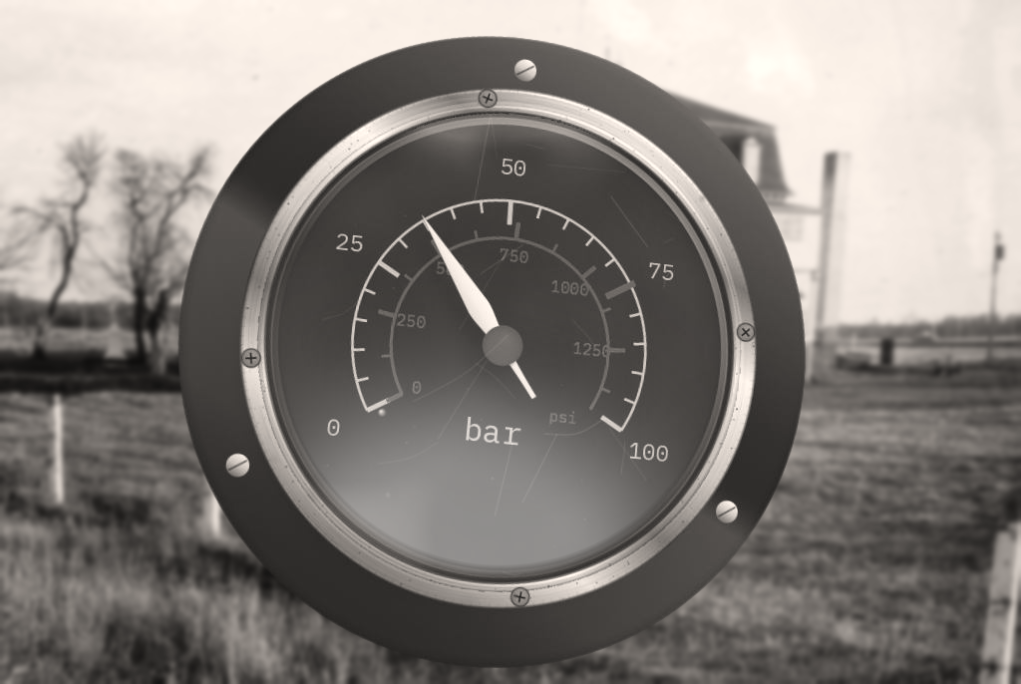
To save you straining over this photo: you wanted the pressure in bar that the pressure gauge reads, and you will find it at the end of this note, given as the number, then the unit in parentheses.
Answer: 35 (bar)
